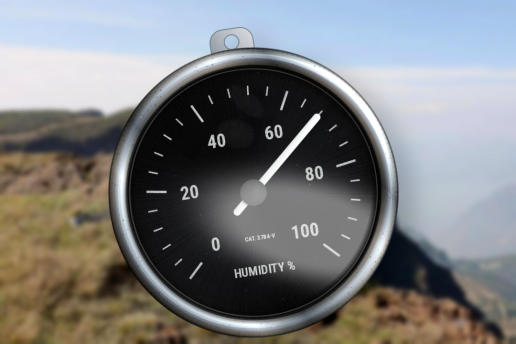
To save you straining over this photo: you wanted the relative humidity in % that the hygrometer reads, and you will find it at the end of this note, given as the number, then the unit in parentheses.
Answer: 68 (%)
